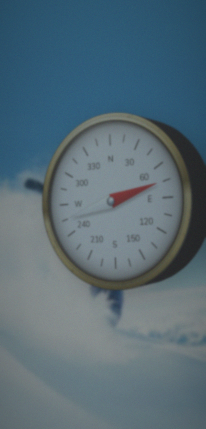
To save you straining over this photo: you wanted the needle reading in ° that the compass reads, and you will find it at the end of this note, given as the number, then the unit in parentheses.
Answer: 75 (°)
